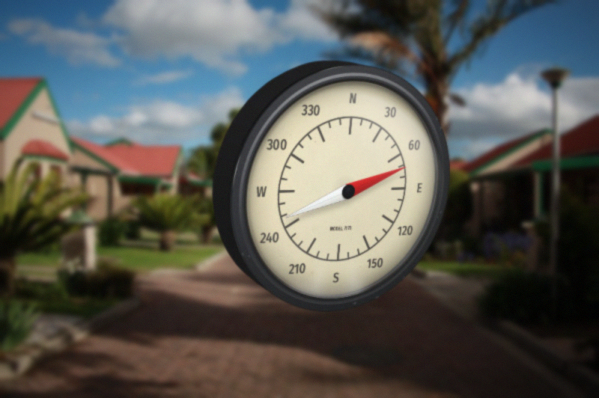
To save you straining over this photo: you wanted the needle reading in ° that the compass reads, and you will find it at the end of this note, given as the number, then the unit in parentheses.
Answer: 70 (°)
